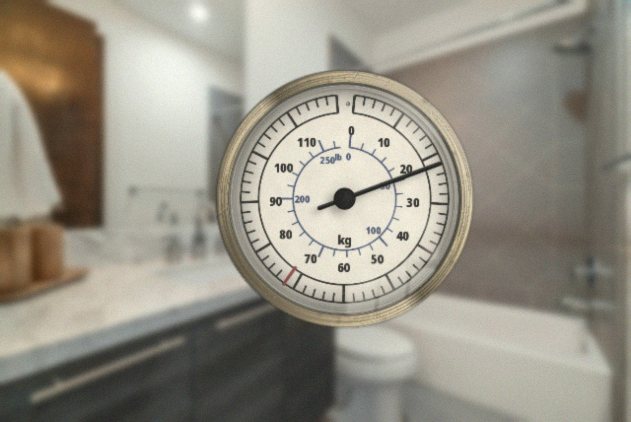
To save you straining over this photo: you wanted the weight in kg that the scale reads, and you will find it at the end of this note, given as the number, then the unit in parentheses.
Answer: 22 (kg)
